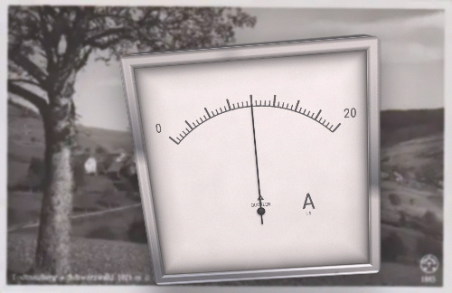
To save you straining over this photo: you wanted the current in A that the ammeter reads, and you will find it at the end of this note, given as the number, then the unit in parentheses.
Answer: 10 (A)
